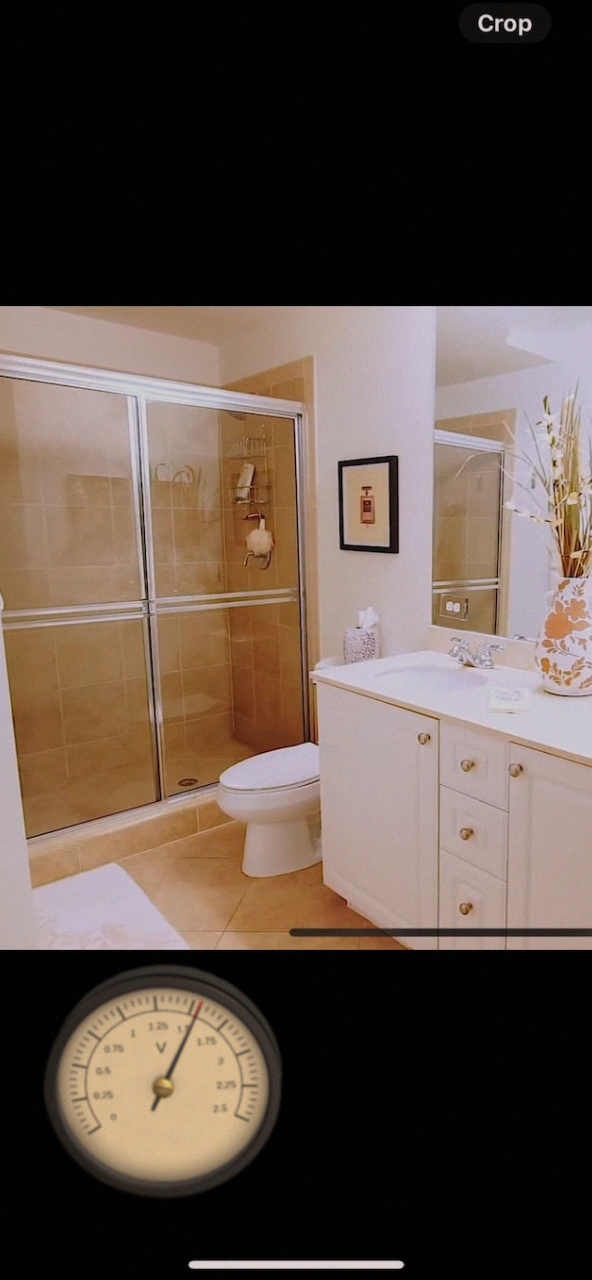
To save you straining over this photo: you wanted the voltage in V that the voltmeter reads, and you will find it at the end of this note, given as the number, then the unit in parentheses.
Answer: 1.55 (V)
